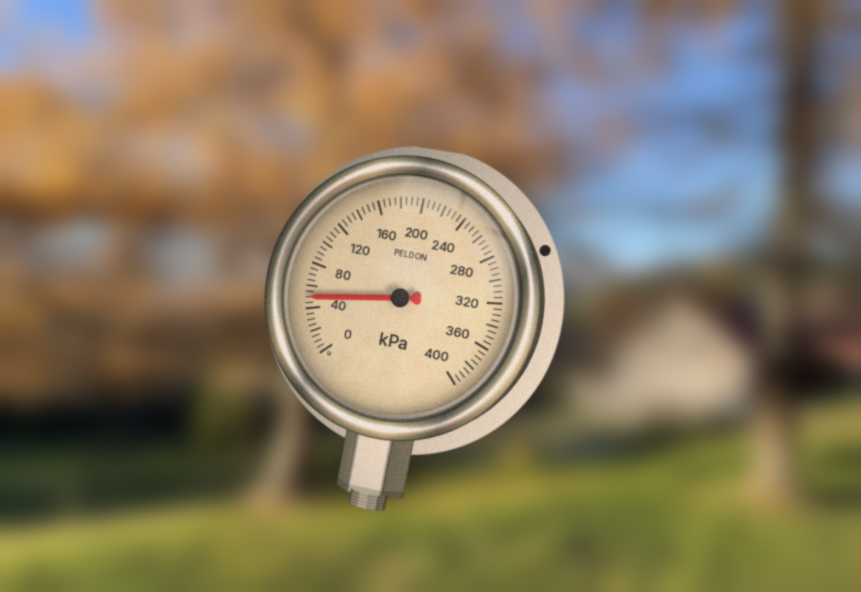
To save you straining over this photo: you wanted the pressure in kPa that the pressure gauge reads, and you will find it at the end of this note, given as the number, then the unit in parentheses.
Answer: 50 (kPa)
